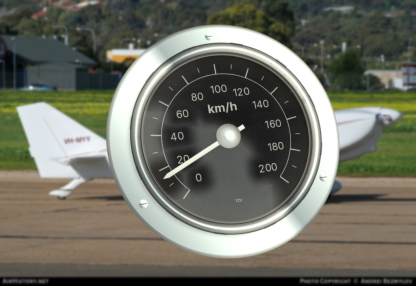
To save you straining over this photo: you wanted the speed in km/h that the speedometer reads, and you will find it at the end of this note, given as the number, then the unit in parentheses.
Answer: 15 (km/h)
